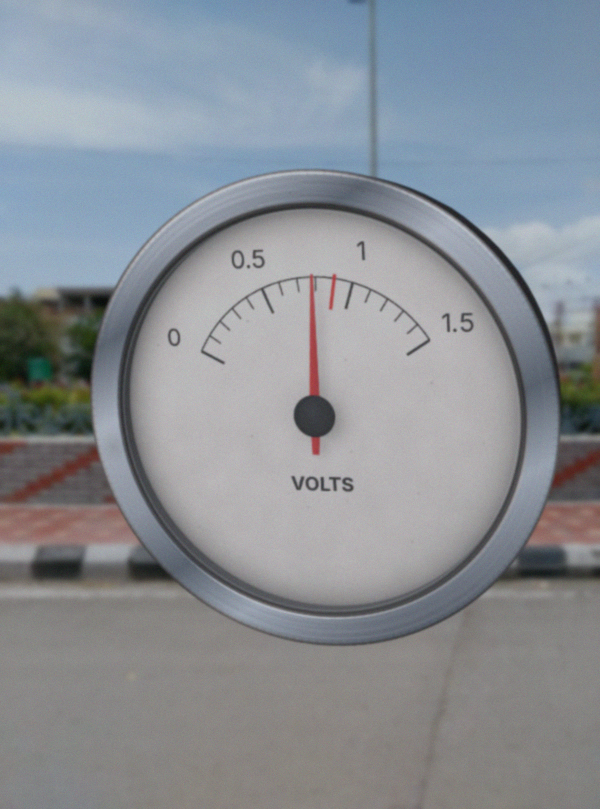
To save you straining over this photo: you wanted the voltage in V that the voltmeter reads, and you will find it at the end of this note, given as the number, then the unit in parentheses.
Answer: 0.8 (V)
